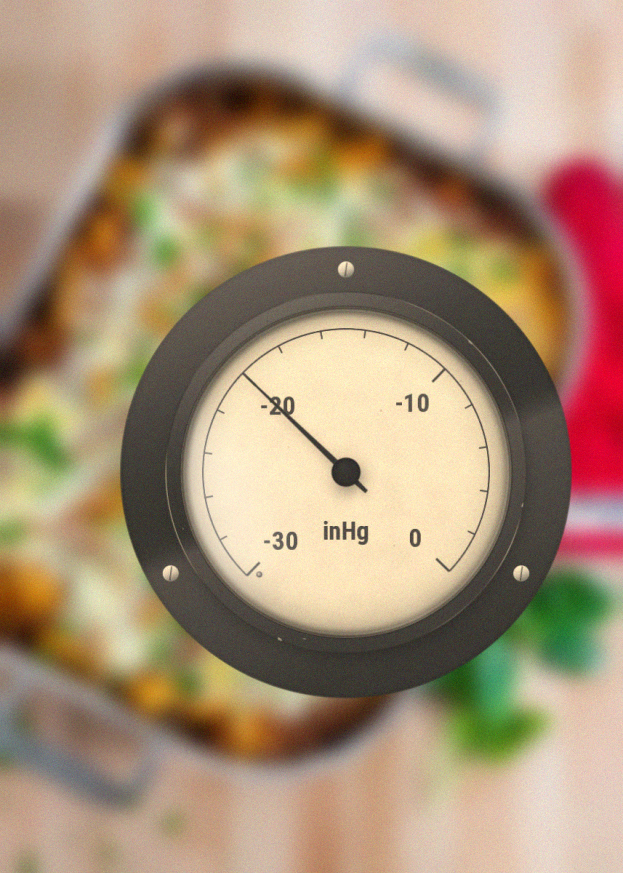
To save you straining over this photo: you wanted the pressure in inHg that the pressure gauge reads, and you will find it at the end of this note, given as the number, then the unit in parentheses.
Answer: -20 (inHg)
